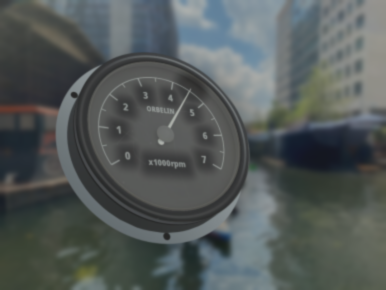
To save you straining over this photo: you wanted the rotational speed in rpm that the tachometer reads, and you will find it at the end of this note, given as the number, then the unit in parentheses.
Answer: 4500 (rpm)
